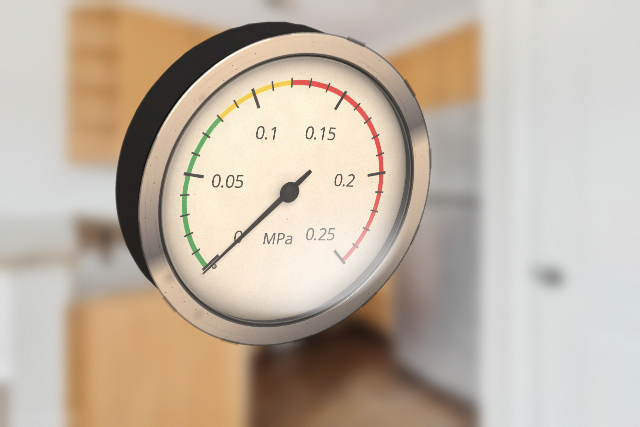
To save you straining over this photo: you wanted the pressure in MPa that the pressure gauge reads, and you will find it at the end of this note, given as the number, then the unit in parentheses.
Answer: 0 (MPa)
